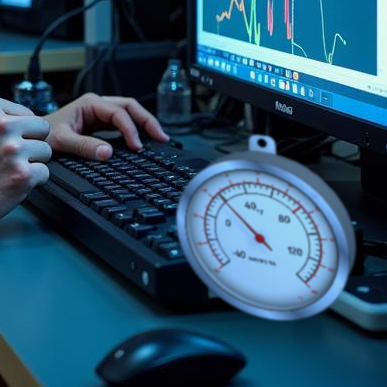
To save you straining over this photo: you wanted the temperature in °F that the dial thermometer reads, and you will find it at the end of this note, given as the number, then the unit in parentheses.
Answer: 20 (°F)
